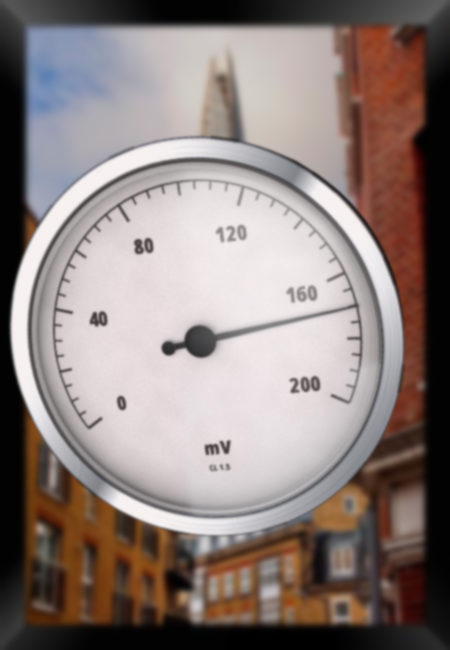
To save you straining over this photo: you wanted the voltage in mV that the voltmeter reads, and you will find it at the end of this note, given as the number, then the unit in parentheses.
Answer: 170 (mV)
